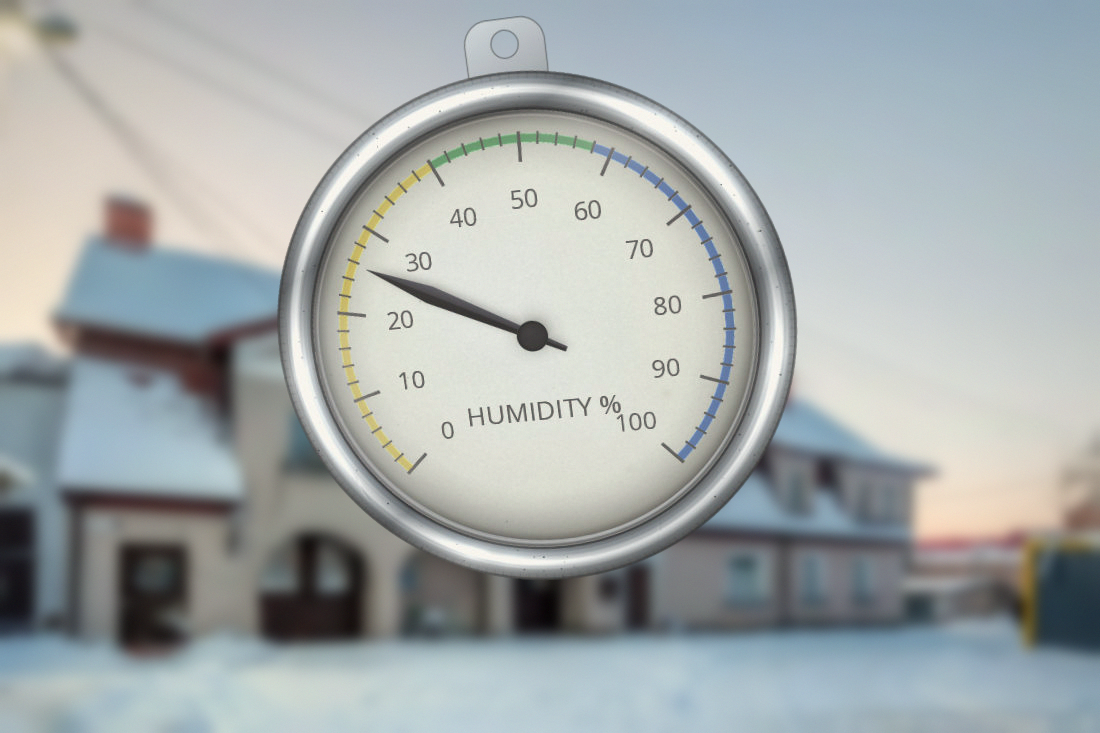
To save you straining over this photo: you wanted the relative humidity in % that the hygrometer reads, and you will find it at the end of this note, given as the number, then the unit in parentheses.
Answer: 26 (%)
